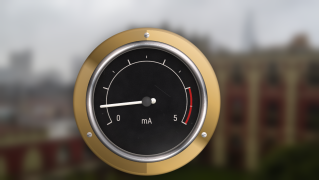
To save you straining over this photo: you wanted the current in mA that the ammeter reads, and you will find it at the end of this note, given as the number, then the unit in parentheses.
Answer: 0.5 (mA)
